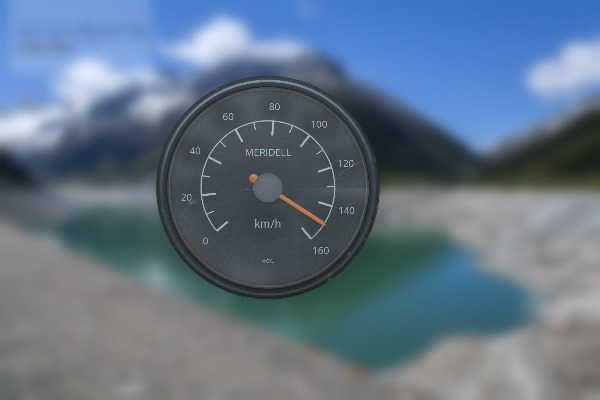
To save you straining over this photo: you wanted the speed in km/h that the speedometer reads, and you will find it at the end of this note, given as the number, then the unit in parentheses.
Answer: 150 (km/h)
